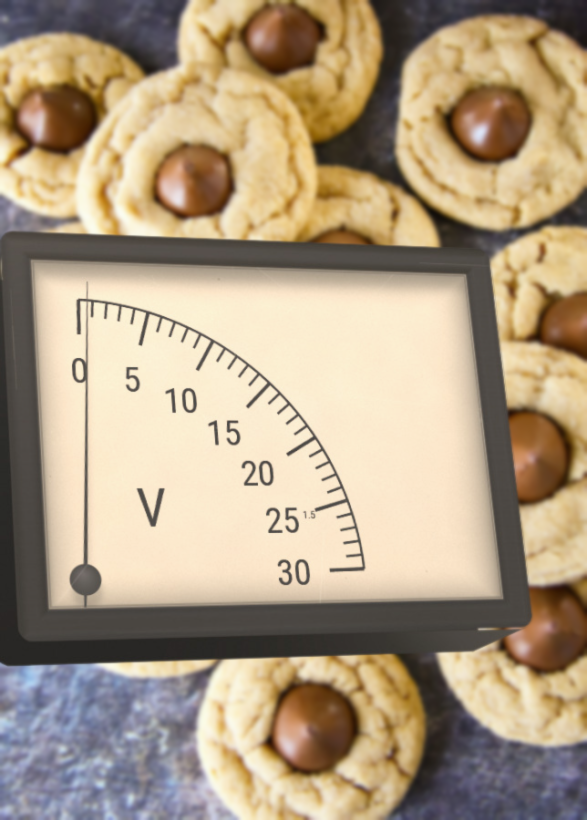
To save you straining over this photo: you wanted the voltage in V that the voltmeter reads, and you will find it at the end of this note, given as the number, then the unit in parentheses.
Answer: 0.5 (V)
